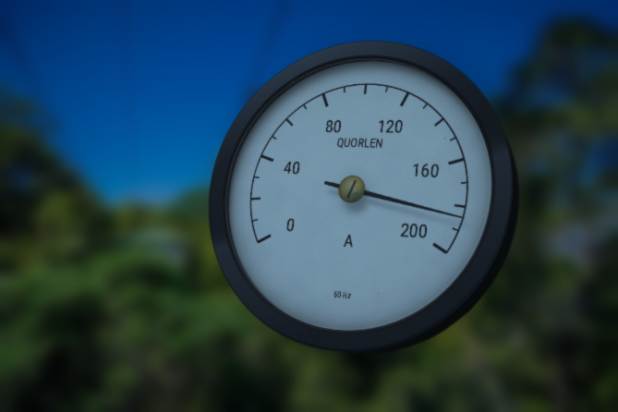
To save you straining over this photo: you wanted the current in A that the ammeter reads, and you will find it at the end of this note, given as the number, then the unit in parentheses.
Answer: 185 (A)
